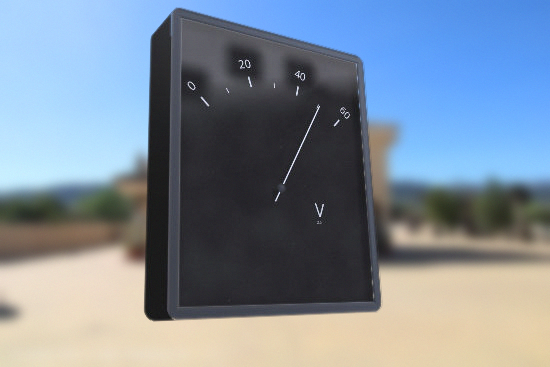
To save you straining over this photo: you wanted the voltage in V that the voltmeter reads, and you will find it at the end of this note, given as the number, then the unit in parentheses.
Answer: 50 (V)
